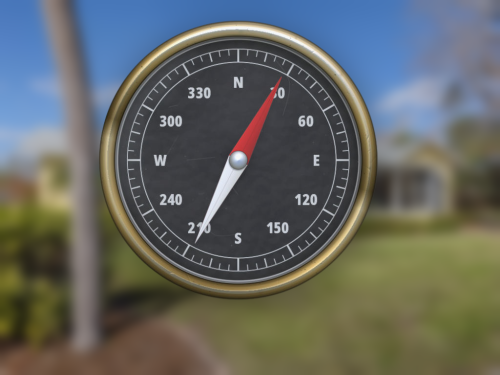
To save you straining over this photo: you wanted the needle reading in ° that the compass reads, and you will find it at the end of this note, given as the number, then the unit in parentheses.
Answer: 27.5 (°)
